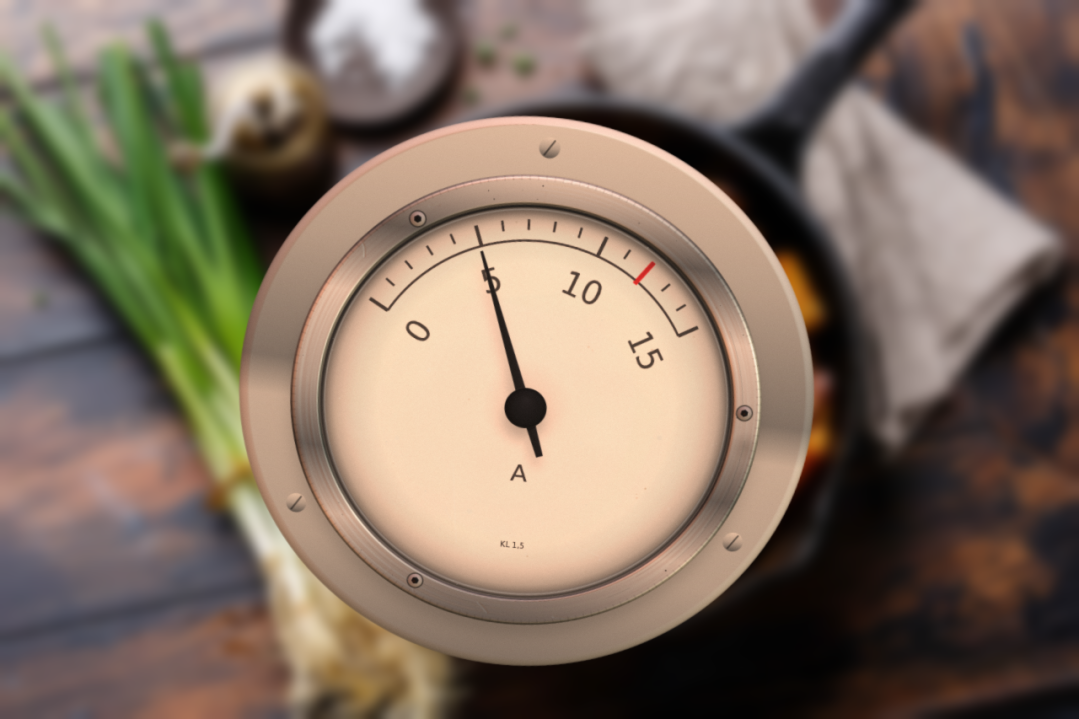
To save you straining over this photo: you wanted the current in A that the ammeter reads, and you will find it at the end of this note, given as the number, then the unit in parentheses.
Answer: 5 (A)
